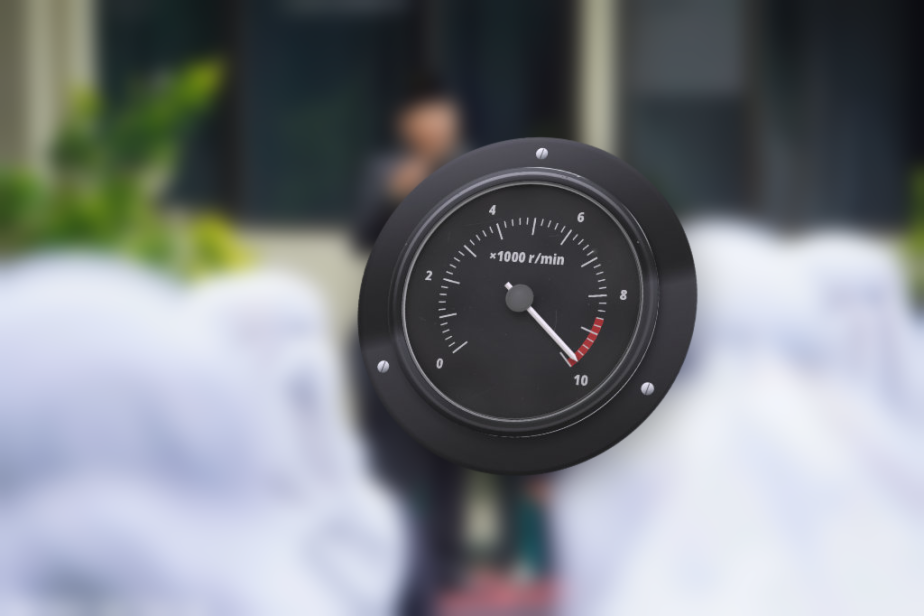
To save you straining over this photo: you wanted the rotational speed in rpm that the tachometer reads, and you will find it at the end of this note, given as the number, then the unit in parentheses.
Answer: 9800 (rpm)
